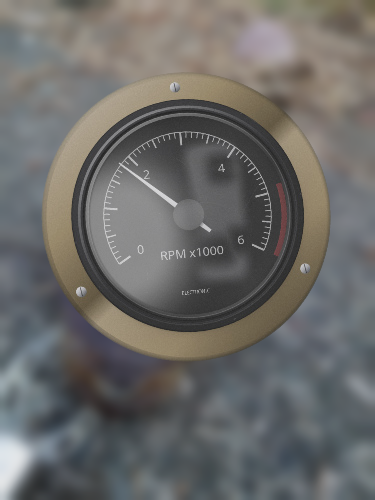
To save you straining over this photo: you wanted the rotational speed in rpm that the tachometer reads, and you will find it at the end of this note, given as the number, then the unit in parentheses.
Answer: 1800 (rpm)
